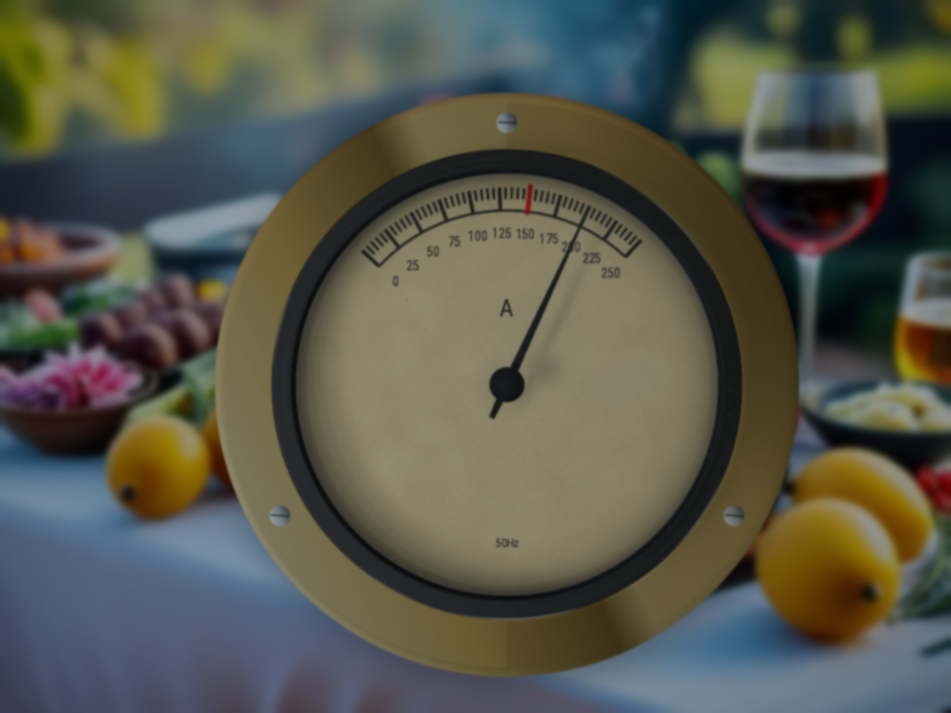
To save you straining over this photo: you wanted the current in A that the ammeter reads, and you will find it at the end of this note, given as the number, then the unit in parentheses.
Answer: 200 (A)
